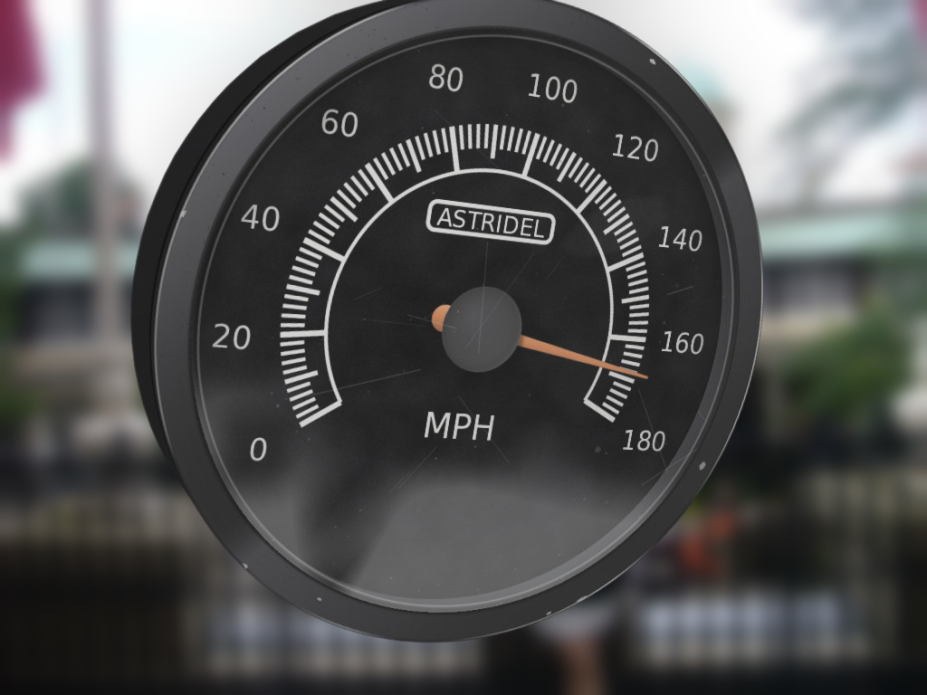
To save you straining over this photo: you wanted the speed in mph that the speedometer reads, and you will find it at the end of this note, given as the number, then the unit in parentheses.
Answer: 168 (mph)
